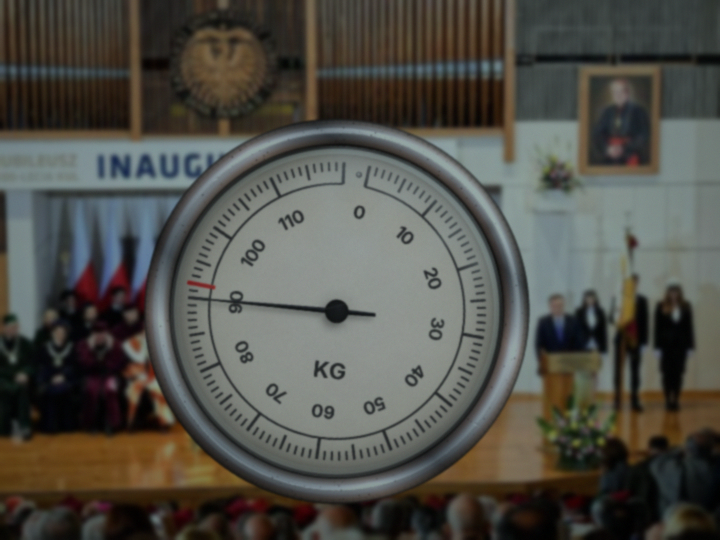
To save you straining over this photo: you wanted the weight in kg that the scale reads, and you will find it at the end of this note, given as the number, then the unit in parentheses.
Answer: 90 (kg)
